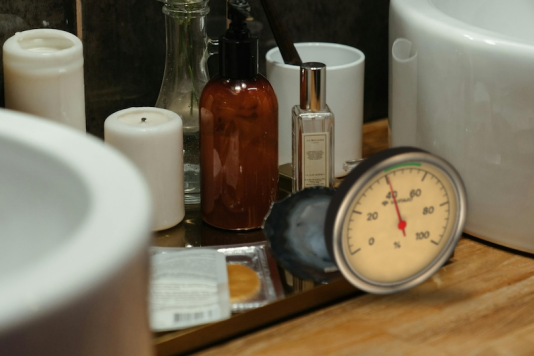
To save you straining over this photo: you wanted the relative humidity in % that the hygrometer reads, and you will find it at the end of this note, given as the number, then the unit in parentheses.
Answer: 40 (%)
